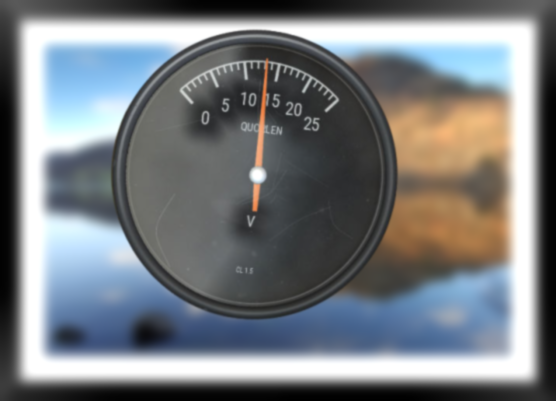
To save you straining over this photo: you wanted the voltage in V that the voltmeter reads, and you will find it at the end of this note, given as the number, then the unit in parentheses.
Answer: 13 (V)
